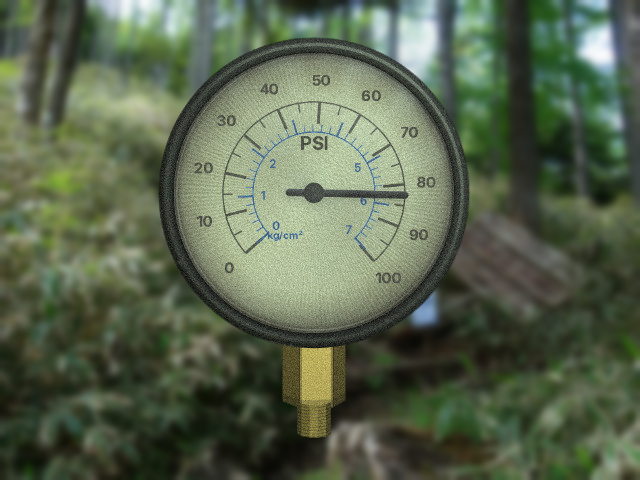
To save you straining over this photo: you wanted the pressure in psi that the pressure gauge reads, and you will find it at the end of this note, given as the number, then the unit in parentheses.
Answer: 82.5 (psi)
